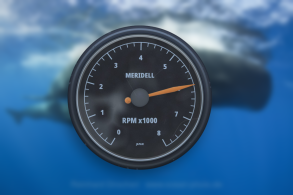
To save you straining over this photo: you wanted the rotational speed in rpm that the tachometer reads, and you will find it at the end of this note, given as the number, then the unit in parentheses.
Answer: 6000 (rpm)
